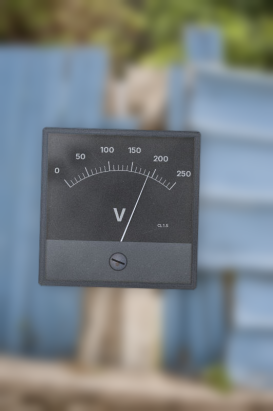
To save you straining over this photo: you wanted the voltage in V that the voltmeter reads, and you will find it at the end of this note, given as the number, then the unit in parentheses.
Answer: 190 (V)
